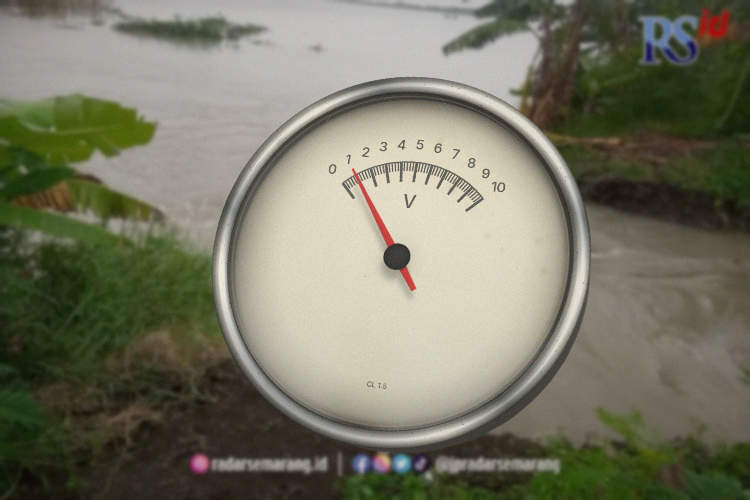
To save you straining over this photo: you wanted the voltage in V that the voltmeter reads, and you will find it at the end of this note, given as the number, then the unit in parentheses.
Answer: 1 (V)
